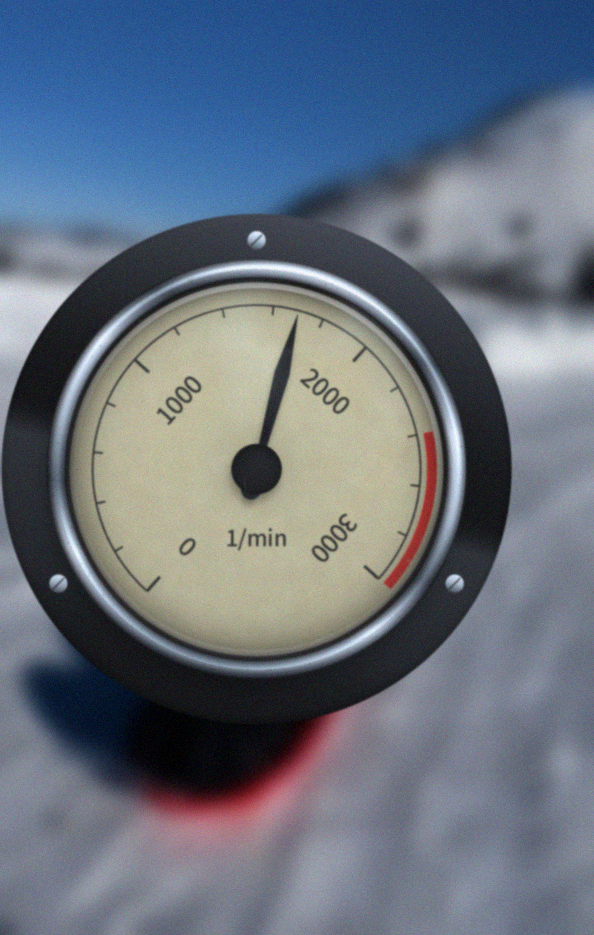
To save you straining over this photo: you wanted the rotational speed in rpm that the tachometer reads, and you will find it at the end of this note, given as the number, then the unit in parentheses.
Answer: 1700 (rpm)
